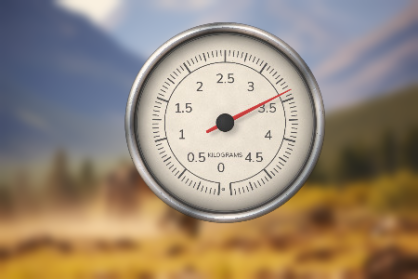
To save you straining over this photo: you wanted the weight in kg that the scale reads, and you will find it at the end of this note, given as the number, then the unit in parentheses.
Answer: 3.4 (kg)
